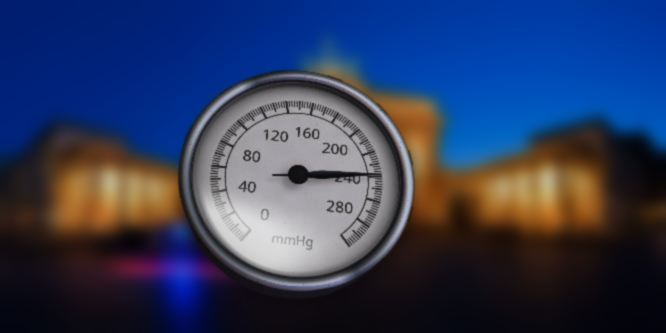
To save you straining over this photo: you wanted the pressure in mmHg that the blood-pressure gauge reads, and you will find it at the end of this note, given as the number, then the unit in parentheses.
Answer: 240 (mmHg)
